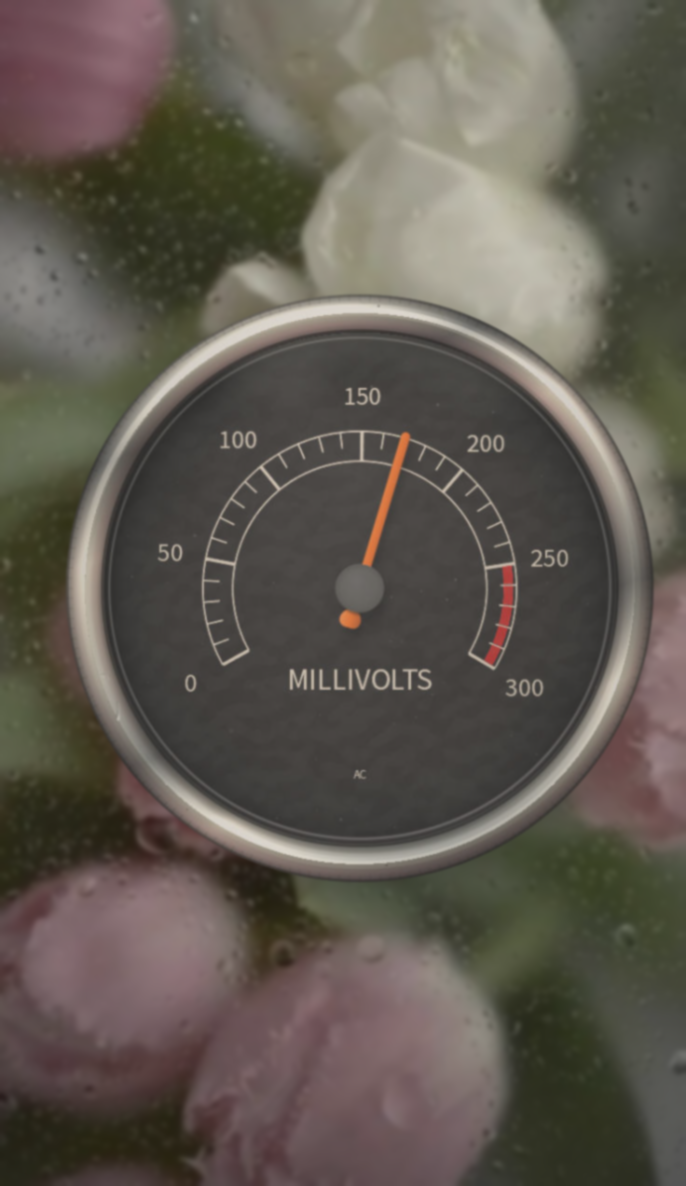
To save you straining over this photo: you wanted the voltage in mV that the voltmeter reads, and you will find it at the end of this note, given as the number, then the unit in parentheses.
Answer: 170 (mV)
